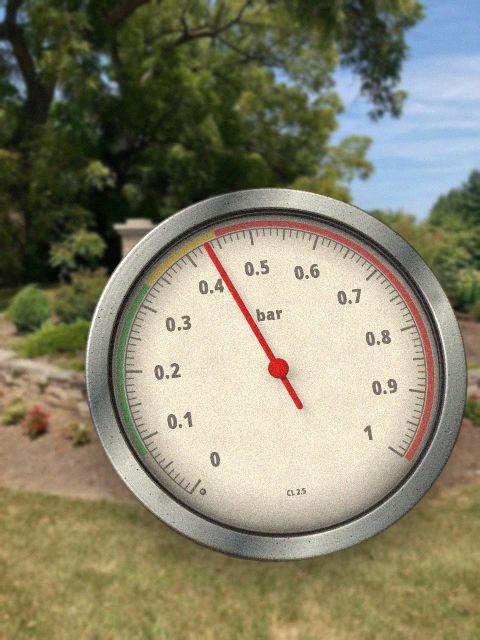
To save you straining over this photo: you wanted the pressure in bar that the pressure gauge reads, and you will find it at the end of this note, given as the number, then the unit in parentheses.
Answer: 0.43 (bar)
